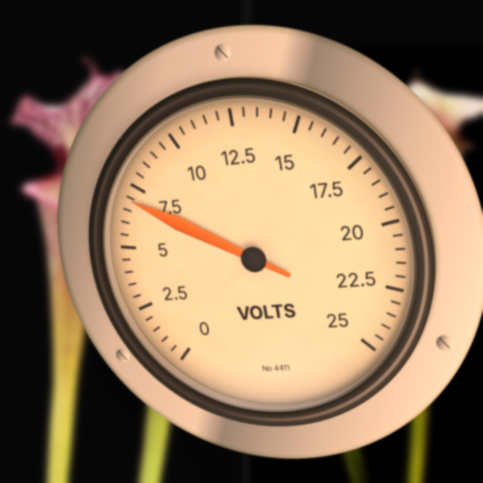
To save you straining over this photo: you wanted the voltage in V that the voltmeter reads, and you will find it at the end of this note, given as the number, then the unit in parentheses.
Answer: 7 (V)
